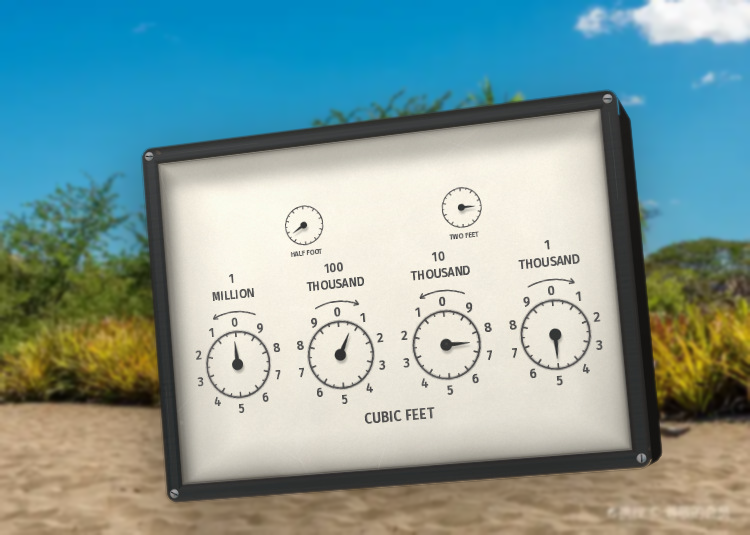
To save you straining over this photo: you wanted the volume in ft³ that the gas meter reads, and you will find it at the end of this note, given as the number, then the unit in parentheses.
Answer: 7500 (ft³)
